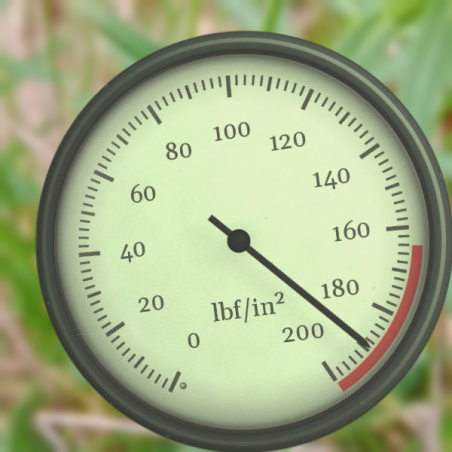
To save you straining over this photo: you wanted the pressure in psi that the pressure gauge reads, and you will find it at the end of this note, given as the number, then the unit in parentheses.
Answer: 189 (psi)
